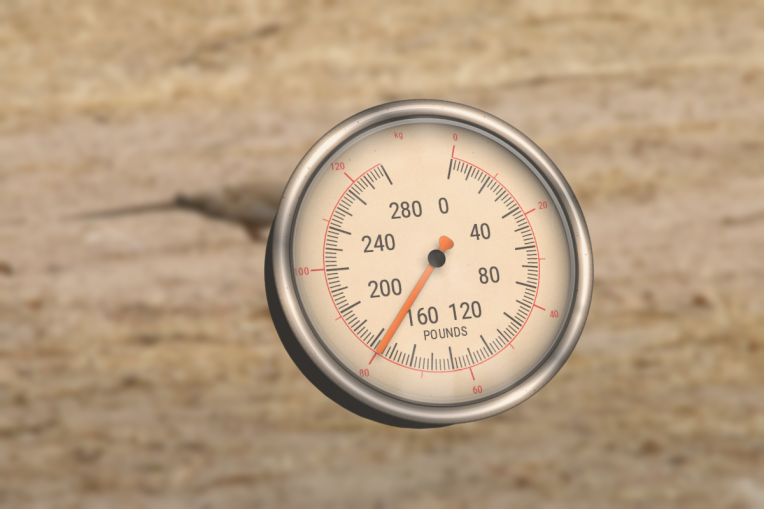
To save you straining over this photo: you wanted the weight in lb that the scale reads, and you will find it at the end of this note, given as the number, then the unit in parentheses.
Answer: 176 (lb)
